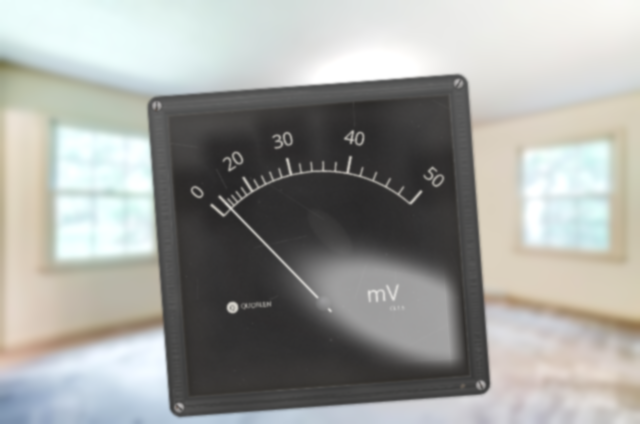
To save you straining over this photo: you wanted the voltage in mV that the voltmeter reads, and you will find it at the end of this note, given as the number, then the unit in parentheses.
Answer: 10 (mV)
